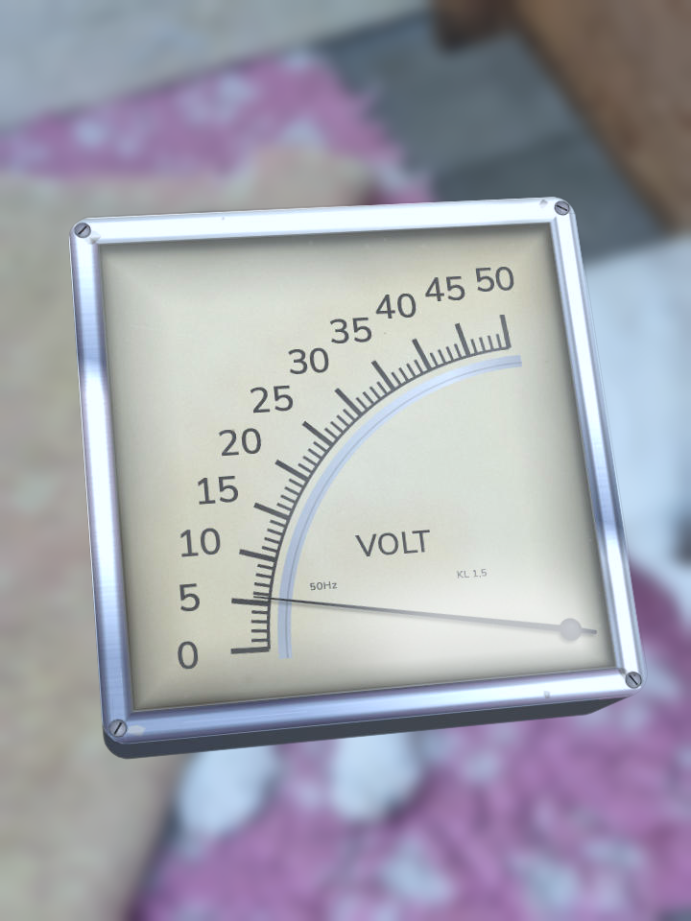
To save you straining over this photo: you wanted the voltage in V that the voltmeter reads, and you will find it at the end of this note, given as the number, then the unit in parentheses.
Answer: 5.5 (V)
